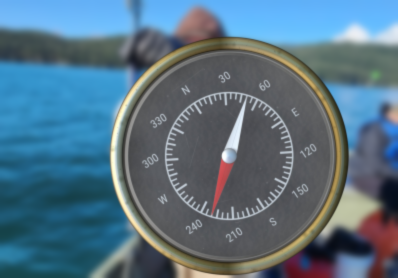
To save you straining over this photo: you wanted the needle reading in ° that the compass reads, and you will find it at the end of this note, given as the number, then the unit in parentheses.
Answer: 230 (°)
